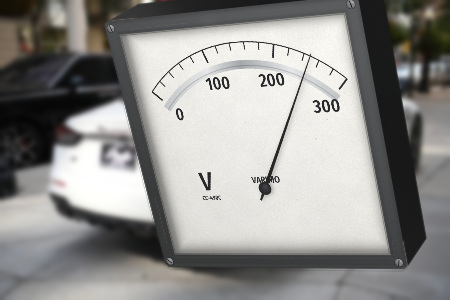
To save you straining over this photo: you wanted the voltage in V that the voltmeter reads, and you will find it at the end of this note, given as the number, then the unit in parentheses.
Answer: 250 (V)
